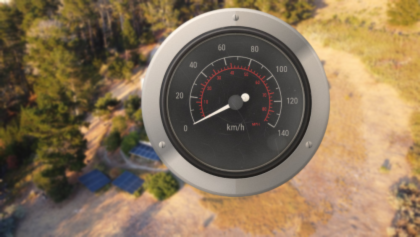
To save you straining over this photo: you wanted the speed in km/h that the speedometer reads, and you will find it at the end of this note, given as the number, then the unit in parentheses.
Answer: 0 (km/h)
